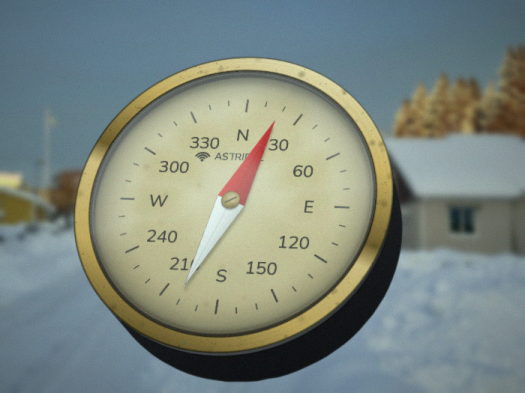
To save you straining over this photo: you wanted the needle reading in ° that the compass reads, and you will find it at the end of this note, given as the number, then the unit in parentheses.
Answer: 20 (°)
